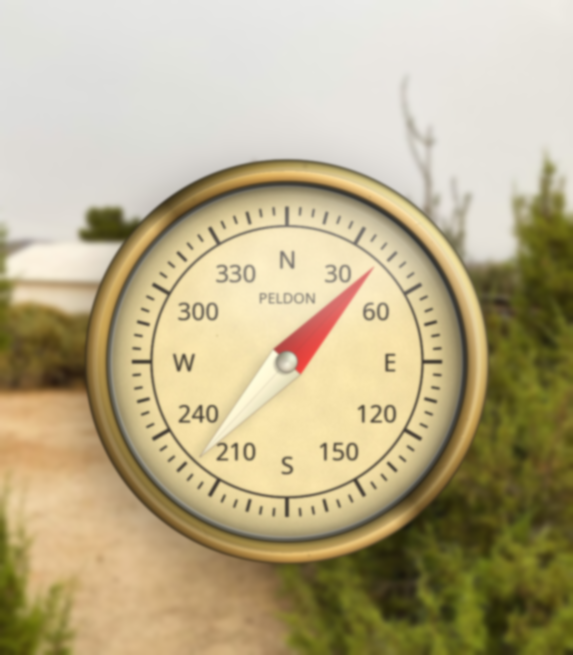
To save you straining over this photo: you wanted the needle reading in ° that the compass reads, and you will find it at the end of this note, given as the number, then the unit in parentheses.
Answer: 42.5 (°)
